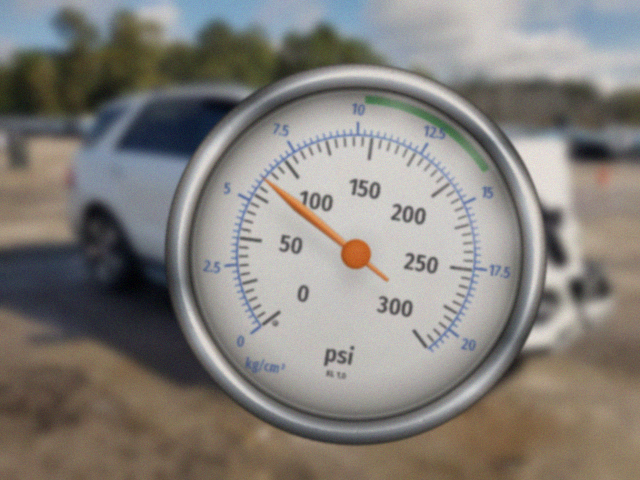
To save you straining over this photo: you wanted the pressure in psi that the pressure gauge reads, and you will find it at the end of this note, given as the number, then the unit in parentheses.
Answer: 85 (psi)
